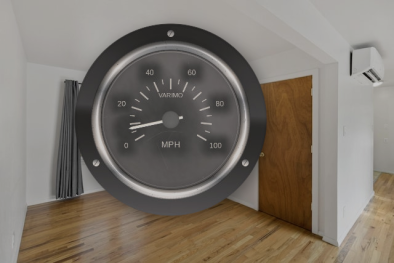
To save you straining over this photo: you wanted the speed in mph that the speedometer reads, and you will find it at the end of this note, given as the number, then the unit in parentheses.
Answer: 7.5 (mph)
